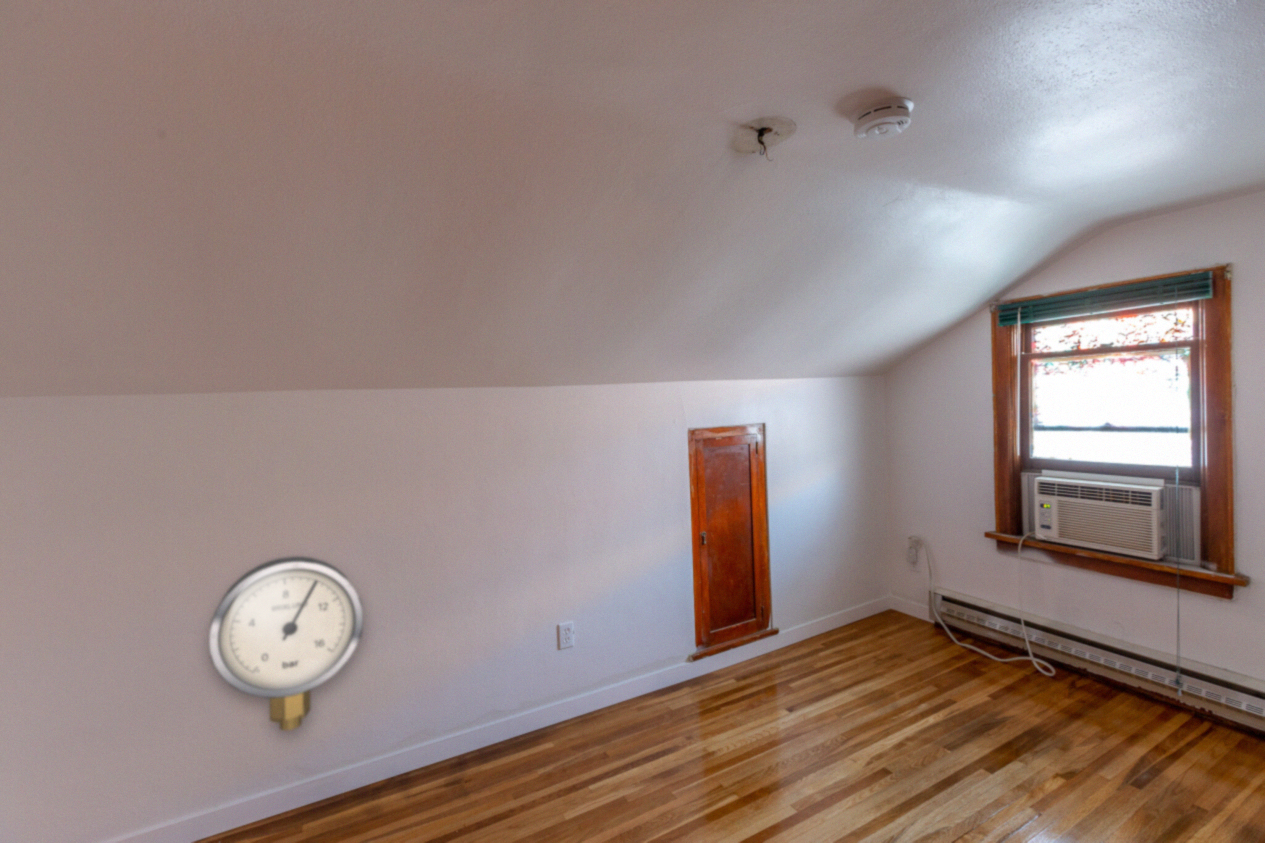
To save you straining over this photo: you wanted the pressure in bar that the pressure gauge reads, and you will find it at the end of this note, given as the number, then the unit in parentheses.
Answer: 10 (bar)
